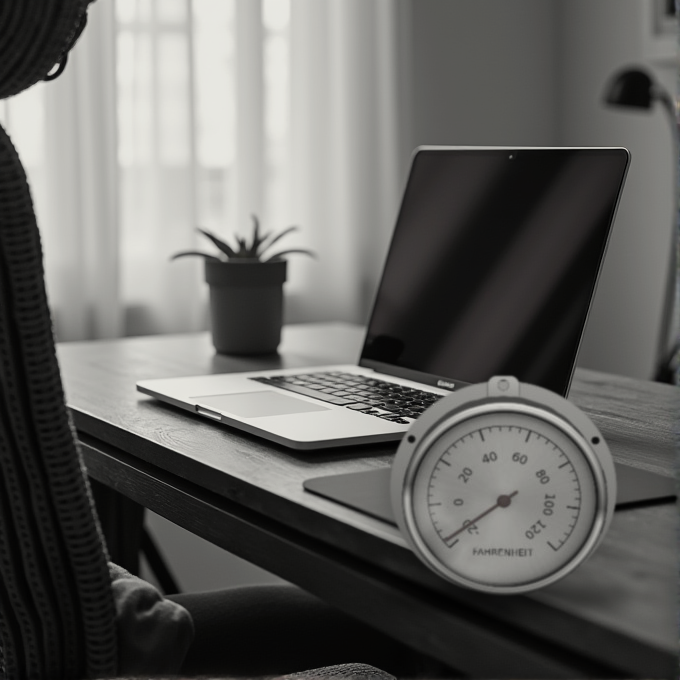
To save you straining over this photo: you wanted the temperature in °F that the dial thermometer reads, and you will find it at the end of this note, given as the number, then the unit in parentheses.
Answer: -16 (°F)
